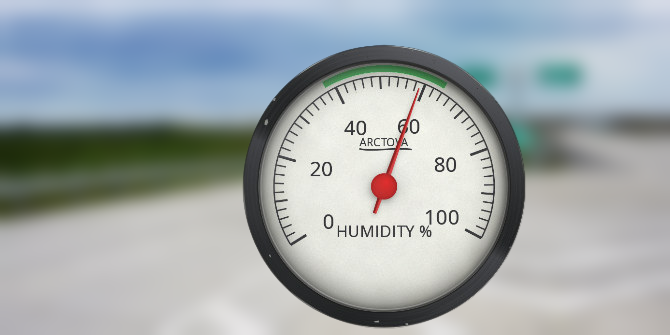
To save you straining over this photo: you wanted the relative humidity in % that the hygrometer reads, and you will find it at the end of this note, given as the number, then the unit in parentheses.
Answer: 59 (%)
